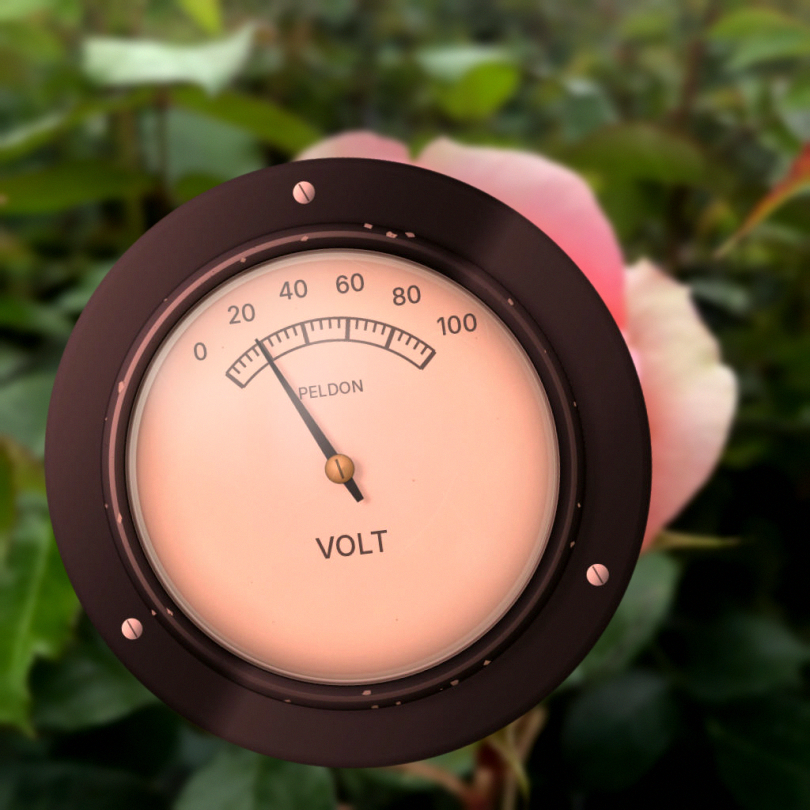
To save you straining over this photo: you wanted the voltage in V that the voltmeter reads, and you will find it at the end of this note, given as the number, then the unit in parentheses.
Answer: 20 (V)
